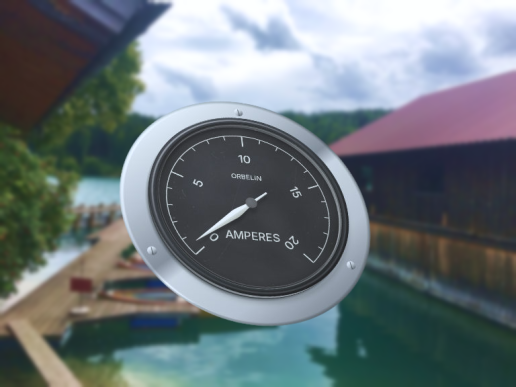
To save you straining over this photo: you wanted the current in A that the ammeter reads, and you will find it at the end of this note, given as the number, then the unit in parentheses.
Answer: 0.5 (A)
